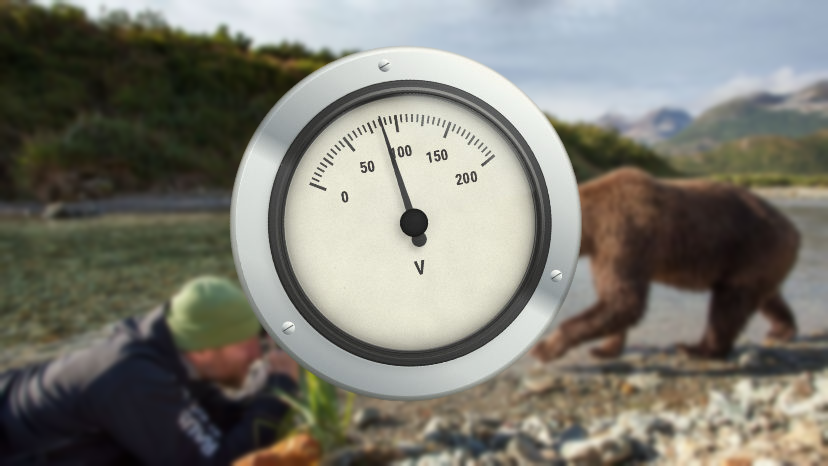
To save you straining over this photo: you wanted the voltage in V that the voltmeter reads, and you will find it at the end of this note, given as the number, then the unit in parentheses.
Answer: 85 (V)
